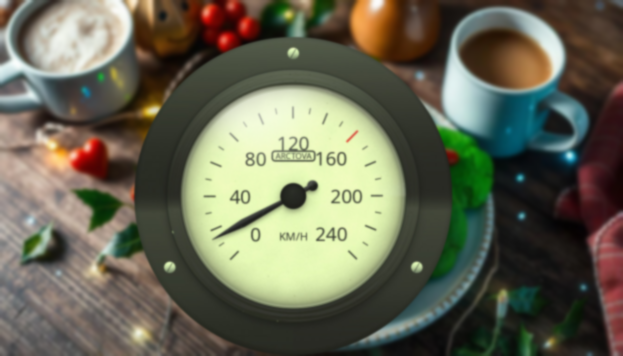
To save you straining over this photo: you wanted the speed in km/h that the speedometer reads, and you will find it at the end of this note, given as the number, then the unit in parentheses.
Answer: 15 (km/h)
